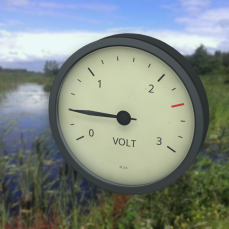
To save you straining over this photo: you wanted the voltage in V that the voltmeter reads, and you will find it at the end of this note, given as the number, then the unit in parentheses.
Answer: 0.4 (V)
